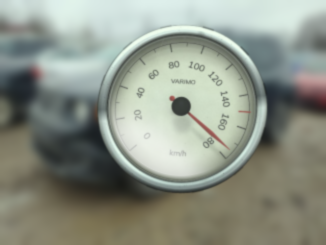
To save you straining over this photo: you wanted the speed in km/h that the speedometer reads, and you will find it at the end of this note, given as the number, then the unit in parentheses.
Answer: 175 (km/h)
